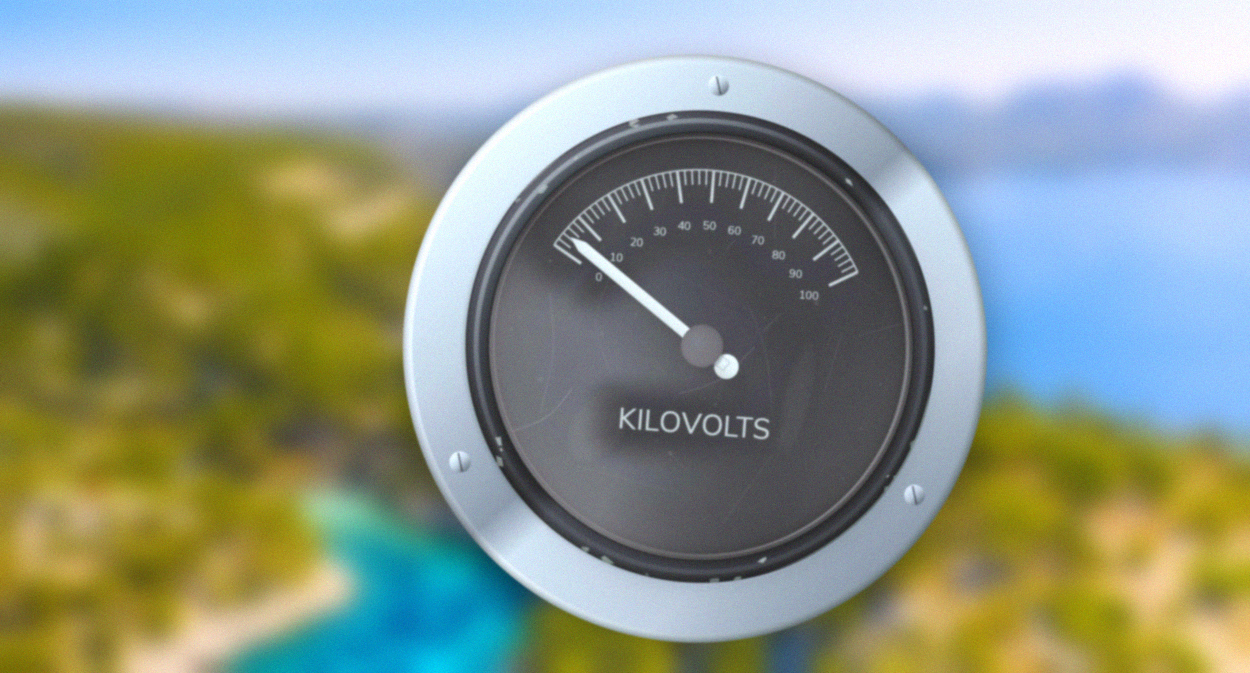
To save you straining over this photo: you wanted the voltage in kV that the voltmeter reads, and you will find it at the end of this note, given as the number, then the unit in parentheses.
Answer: 4 (kV)
